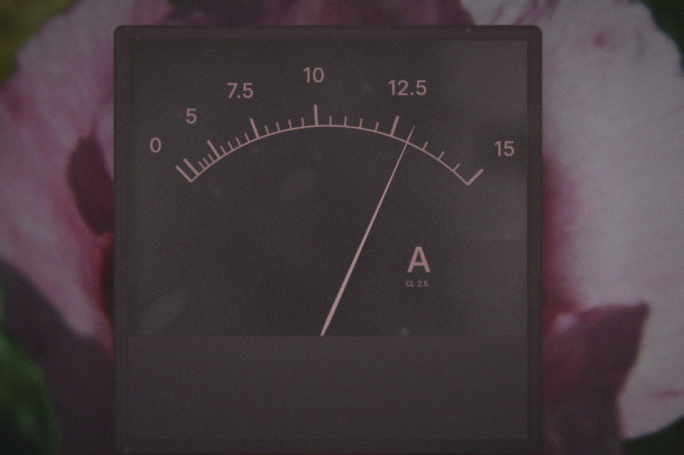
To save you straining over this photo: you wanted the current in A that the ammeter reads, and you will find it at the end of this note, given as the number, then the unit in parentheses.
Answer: 13 (A)
